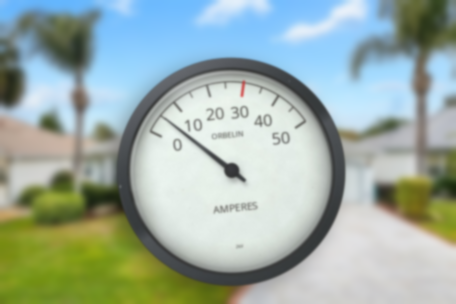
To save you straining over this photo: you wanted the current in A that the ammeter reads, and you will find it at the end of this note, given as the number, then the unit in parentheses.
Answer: 5 (A)
